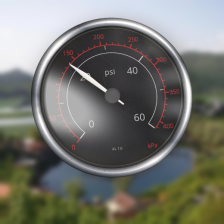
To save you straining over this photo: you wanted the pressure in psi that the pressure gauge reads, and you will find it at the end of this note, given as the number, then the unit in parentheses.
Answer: 20 (psi)
